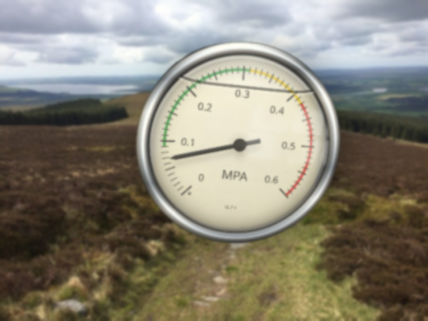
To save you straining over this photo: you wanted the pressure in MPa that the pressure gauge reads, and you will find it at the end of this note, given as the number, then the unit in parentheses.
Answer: 0.07 (MPa)
